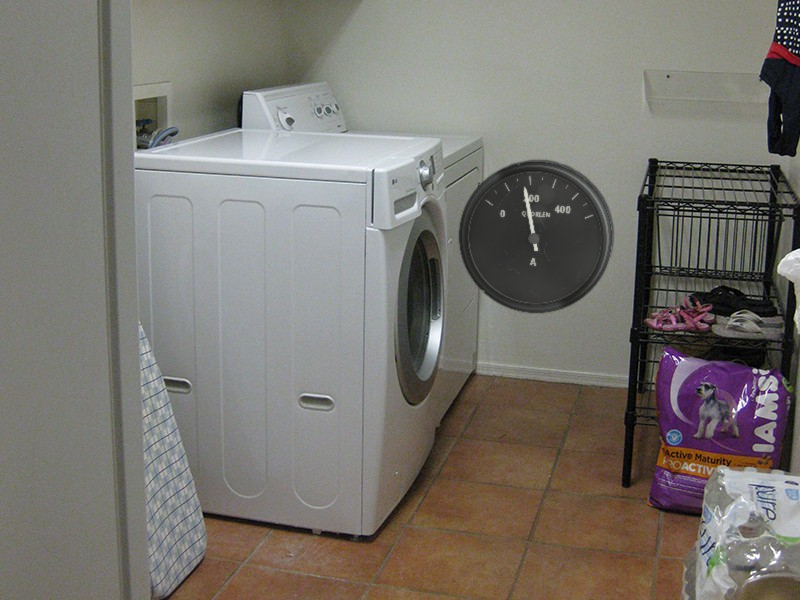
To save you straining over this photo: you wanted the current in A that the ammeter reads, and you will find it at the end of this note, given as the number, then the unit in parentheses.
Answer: 175 (A)
